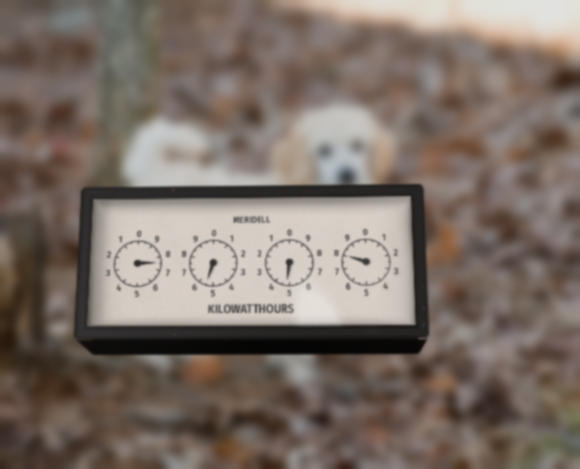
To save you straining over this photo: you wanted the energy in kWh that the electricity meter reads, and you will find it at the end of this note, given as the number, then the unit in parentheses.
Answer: 7548 (kWh)
